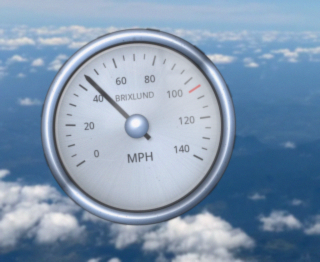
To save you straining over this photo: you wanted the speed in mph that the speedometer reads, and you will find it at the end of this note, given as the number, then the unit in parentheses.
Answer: 45 (mph)
